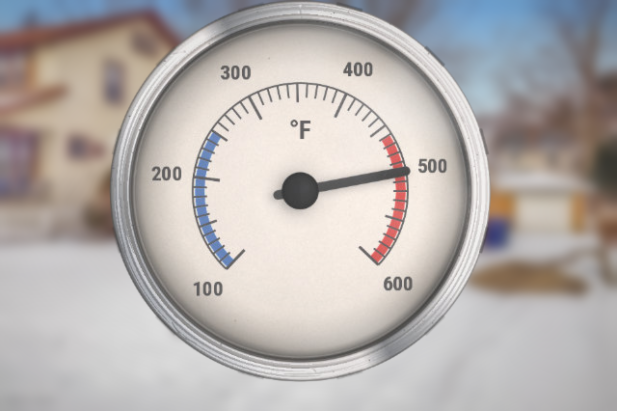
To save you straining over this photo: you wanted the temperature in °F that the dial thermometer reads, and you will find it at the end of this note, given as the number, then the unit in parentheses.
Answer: 500 (°F)
